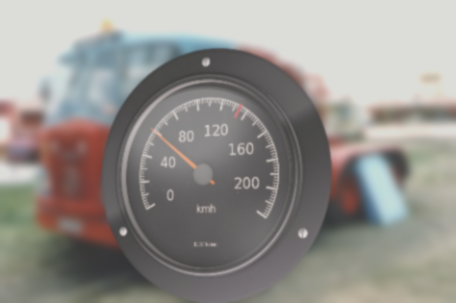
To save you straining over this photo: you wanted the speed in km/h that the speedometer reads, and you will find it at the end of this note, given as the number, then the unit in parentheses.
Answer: 60 (km/h)
